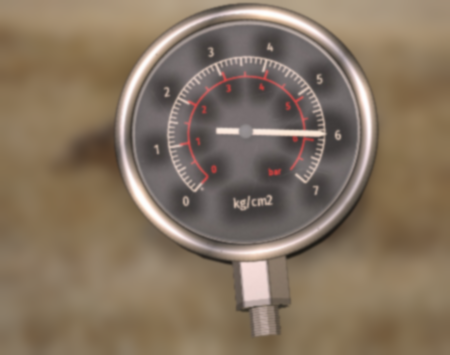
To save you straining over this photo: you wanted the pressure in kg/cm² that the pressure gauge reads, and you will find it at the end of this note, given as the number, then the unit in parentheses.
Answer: 6 (kg/cm²)
